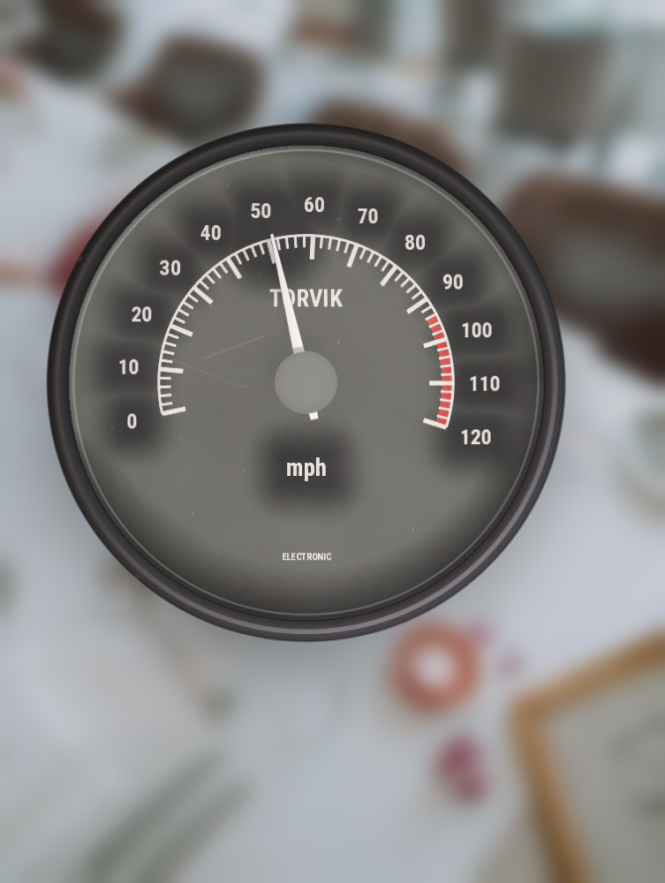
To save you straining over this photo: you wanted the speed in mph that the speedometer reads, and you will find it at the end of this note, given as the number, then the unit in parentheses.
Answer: 51 (mph)
